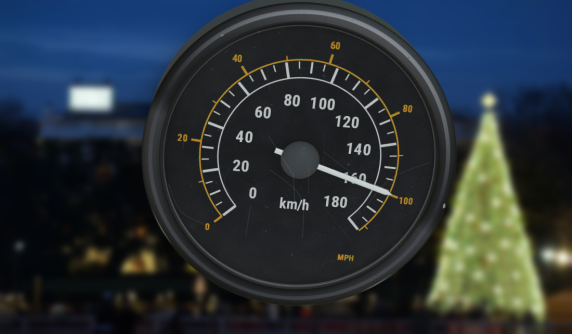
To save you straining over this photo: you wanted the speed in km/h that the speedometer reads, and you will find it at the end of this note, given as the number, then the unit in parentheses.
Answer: 160 (km/h)
